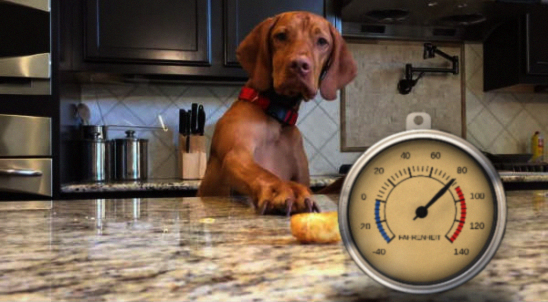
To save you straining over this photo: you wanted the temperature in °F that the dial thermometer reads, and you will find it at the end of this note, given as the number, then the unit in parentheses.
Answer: 80 (°F)
